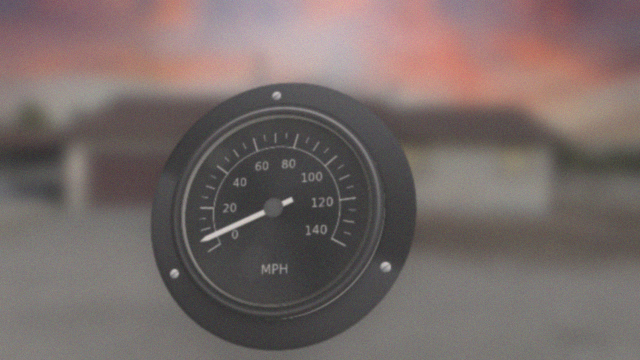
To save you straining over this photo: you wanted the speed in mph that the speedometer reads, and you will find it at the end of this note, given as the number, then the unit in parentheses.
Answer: 5 (mph)
